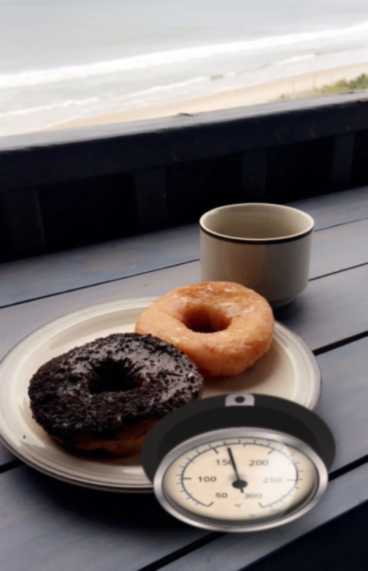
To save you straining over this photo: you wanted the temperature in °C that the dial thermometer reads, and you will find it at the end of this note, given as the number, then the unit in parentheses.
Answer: 162.5 (°C)
